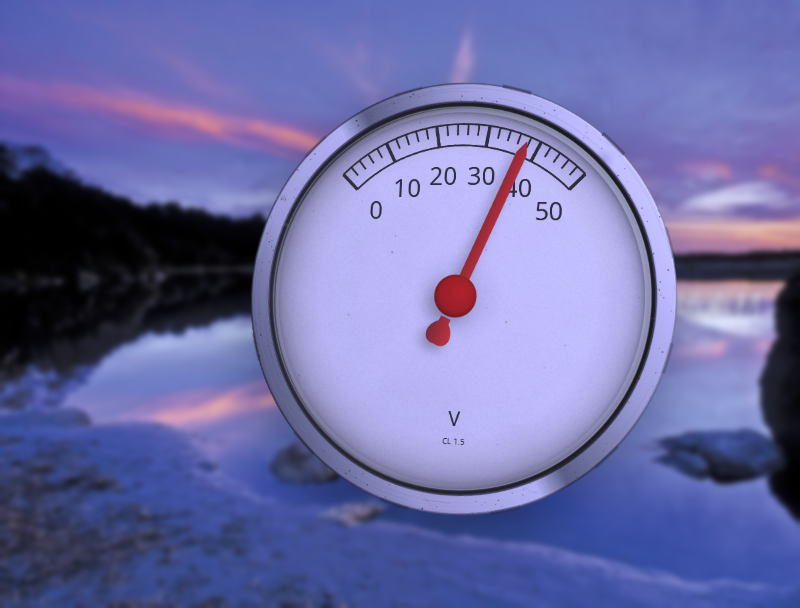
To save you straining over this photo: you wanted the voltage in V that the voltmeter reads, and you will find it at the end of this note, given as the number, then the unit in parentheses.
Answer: 38 (V)
